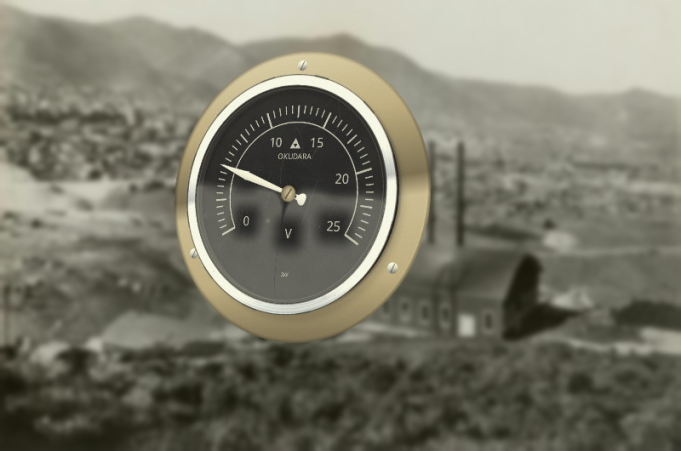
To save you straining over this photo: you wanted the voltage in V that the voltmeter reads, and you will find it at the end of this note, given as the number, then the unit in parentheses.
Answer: 5 (V)
